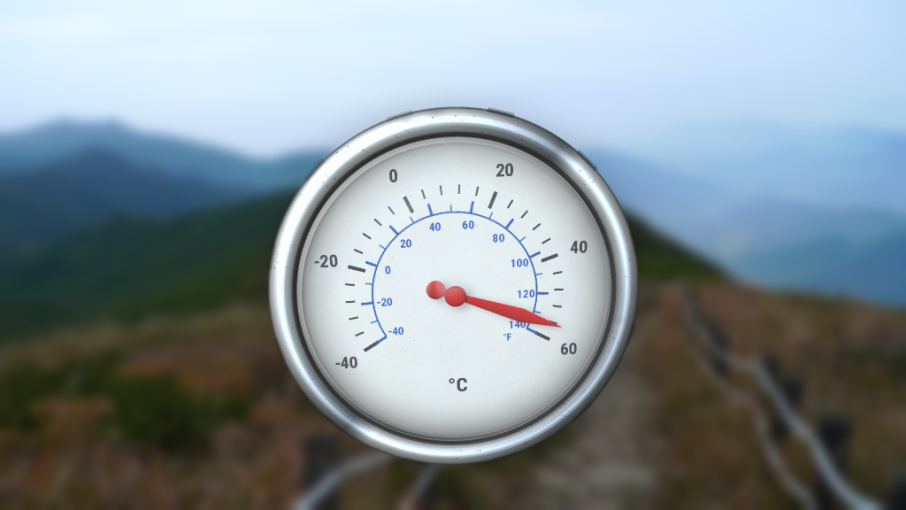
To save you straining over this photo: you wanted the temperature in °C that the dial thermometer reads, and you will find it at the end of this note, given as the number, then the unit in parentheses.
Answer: 56 (°C)
